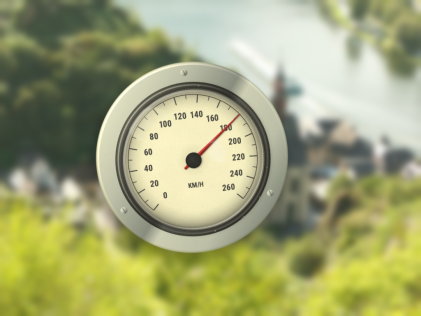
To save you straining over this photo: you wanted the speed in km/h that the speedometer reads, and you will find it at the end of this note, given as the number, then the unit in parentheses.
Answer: 180 (km/h)
